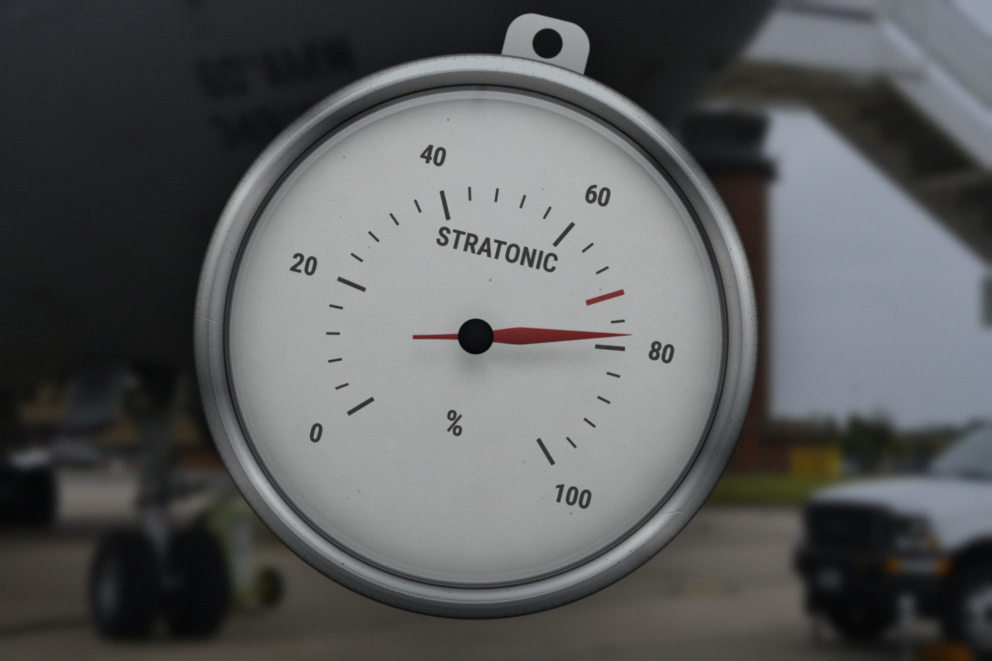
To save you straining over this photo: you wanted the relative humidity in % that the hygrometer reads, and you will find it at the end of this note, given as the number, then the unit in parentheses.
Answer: 78 (%)
